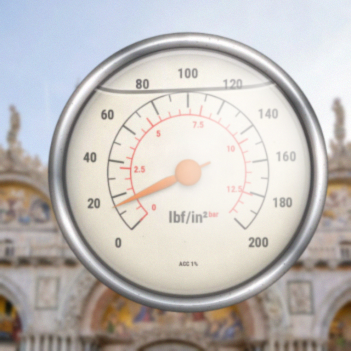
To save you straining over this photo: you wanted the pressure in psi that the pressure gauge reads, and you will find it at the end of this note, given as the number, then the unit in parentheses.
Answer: 15 (psi)
